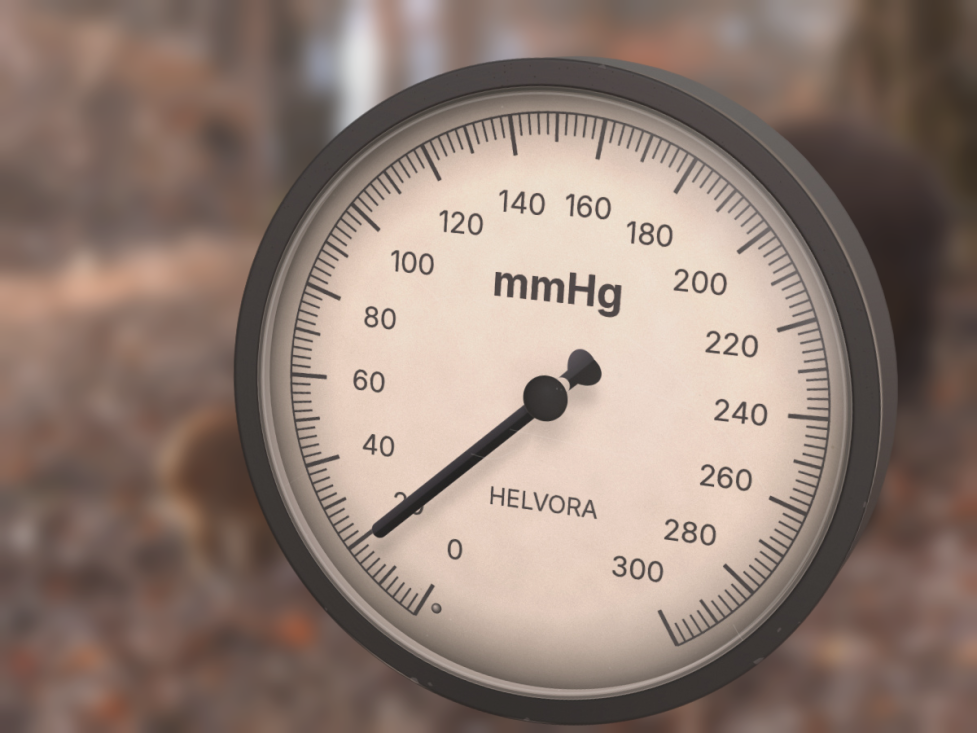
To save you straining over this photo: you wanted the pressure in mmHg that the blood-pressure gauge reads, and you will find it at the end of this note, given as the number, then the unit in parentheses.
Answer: 19 (mmHg)
